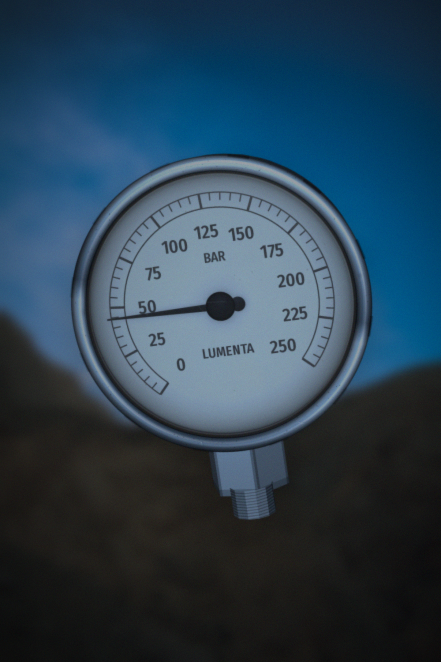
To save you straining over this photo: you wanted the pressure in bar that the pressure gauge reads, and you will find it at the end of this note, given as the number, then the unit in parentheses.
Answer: 45 (bar)
